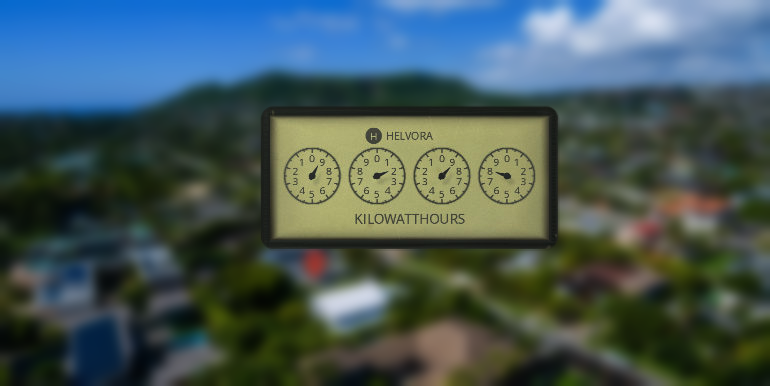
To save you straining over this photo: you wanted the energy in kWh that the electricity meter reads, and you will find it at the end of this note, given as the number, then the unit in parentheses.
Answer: 9188 (kWh)
